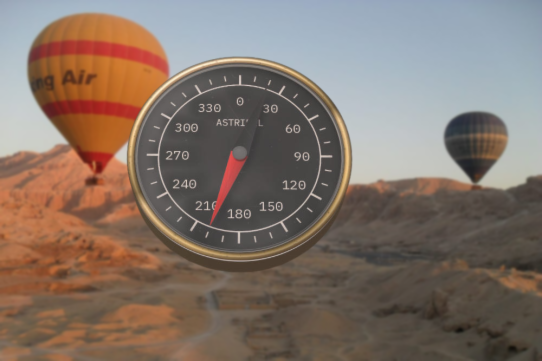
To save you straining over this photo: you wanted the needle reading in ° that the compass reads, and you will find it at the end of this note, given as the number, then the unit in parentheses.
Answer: 200 (°)
